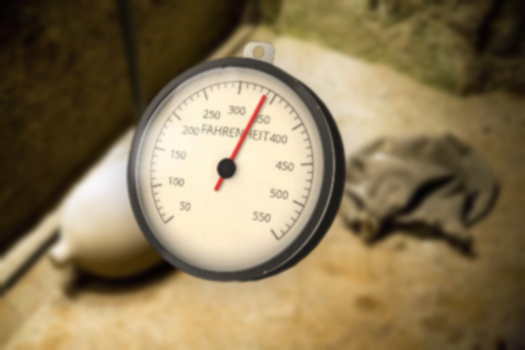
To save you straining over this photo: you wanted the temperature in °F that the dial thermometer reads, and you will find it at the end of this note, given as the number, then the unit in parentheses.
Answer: 340 (°F)
